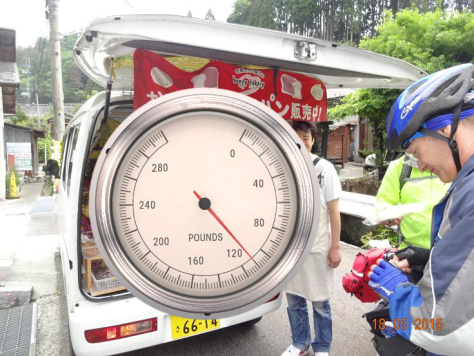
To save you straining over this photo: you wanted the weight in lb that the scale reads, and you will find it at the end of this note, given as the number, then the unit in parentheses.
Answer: 110 (lb)
